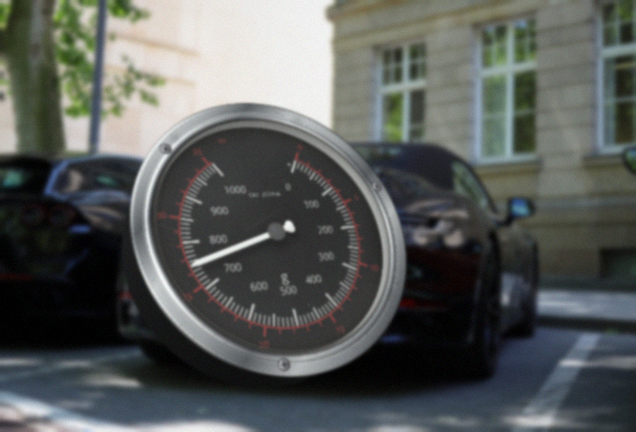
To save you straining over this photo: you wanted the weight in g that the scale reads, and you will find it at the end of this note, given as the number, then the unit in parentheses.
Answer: 750 (g)
